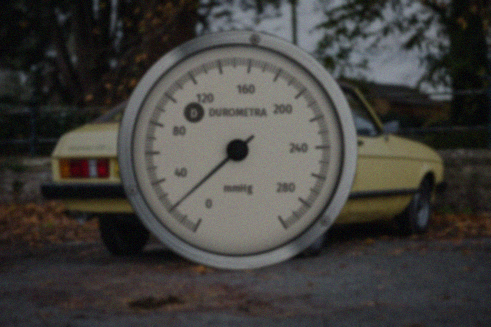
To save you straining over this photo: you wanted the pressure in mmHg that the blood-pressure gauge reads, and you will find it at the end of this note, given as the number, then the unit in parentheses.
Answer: 20 (mmHg)
